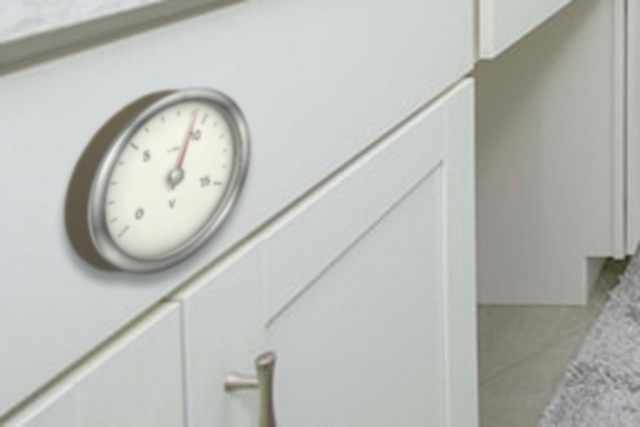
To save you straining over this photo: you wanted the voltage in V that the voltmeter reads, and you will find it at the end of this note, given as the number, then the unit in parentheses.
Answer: 9 (V)
